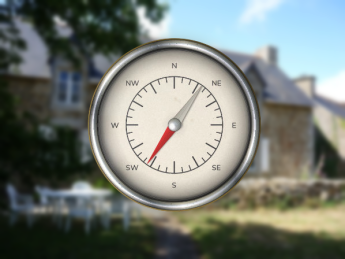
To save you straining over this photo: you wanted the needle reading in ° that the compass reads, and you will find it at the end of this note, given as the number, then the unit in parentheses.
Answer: 215 (°)
